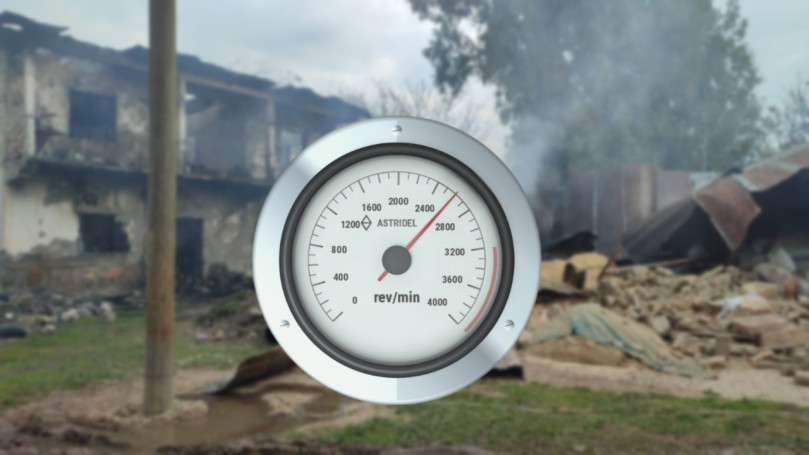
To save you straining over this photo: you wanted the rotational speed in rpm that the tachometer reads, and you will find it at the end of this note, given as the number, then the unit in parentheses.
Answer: 2600 (rpm)
